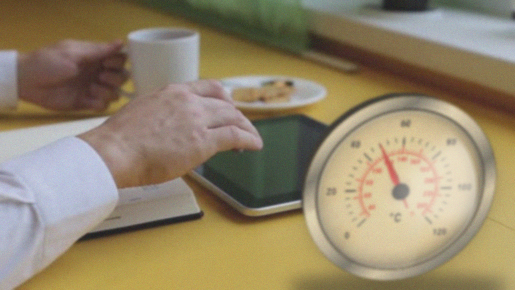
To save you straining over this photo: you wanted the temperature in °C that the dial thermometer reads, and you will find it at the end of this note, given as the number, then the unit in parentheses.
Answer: 48 (°C)
